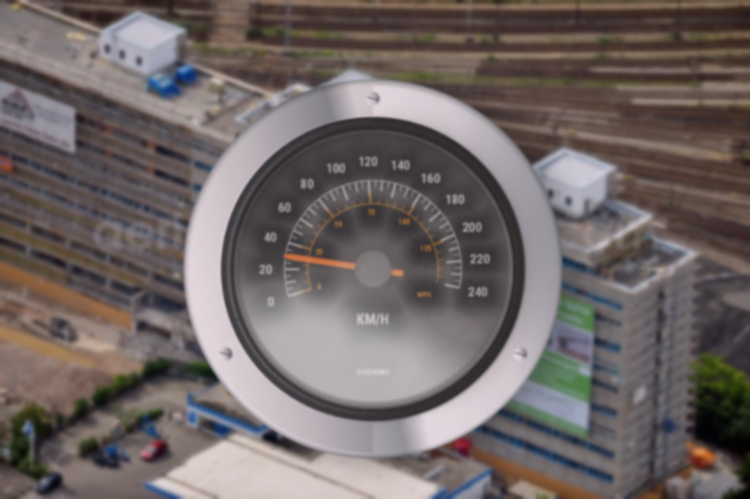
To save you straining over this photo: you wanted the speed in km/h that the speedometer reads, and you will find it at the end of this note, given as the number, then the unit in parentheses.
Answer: 30 (km/h)
